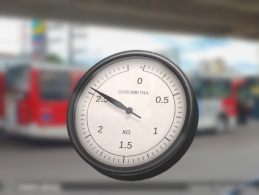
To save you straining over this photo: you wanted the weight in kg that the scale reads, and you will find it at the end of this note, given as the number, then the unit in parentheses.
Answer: 2.55 (kg)
